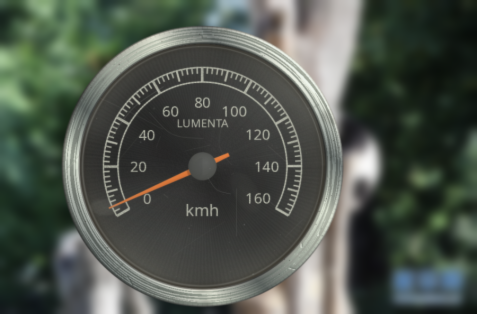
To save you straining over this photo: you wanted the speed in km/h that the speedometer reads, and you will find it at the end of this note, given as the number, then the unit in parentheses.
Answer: 4 (km/h)
